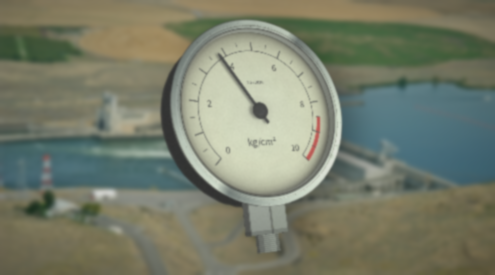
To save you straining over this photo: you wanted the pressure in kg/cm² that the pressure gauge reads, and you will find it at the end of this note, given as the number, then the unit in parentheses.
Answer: 3.75 (kg/cm²)
